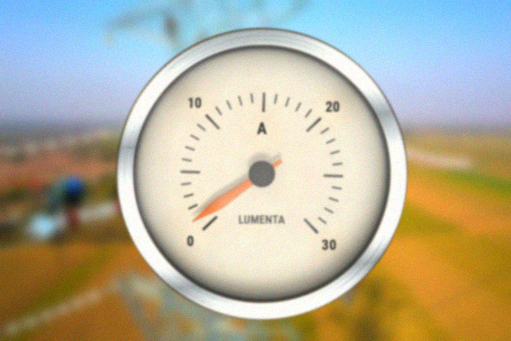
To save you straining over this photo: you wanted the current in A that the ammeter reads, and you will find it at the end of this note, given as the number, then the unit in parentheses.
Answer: 1 (A)
